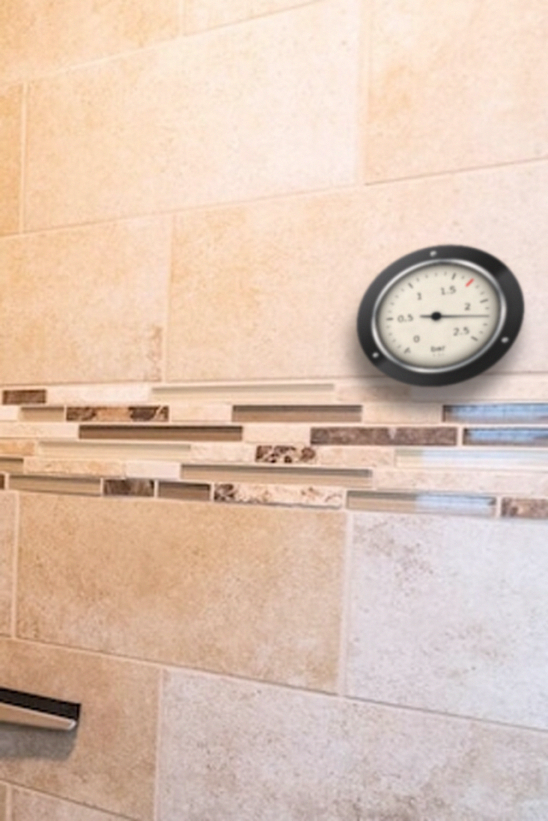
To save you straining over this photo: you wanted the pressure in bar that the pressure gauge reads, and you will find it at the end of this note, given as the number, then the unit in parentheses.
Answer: 2.2 (bar)
